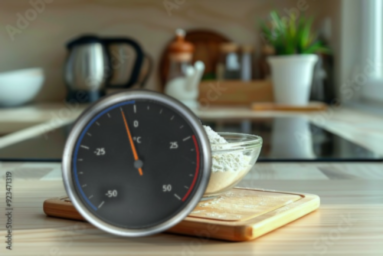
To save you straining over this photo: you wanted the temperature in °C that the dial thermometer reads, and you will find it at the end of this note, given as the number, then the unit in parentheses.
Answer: -5 (°C)
